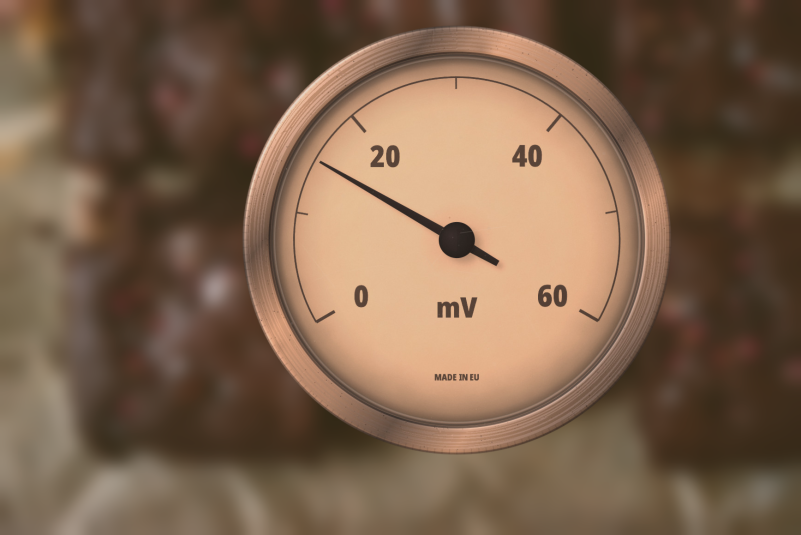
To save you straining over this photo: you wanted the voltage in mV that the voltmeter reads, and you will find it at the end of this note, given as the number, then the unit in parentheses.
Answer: 15 (mV)
